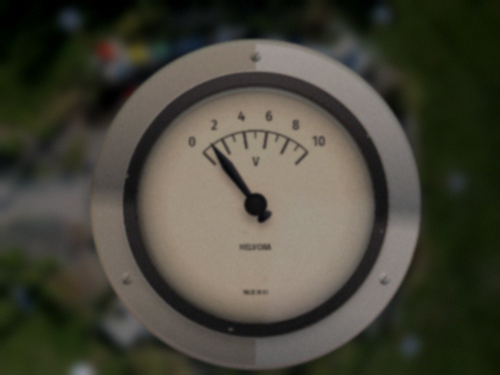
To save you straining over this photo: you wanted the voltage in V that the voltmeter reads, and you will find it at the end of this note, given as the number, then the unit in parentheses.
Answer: 1 (V)
